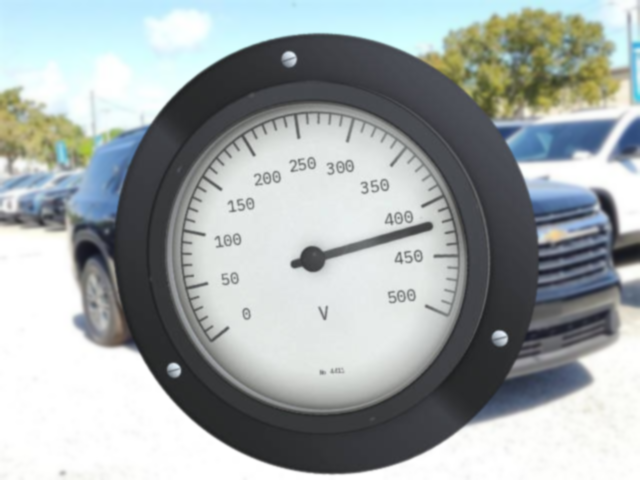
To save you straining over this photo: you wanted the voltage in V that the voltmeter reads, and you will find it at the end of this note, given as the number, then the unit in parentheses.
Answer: 420 (V)
